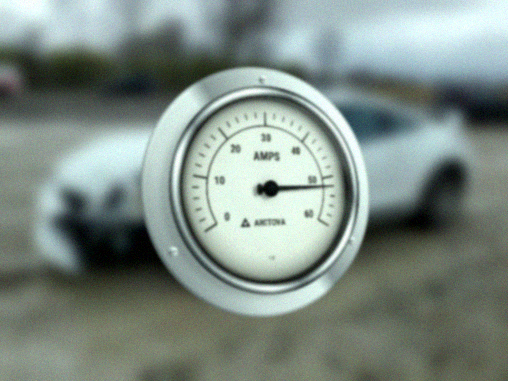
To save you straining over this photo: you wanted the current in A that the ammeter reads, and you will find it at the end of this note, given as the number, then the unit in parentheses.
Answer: 52 (A)
